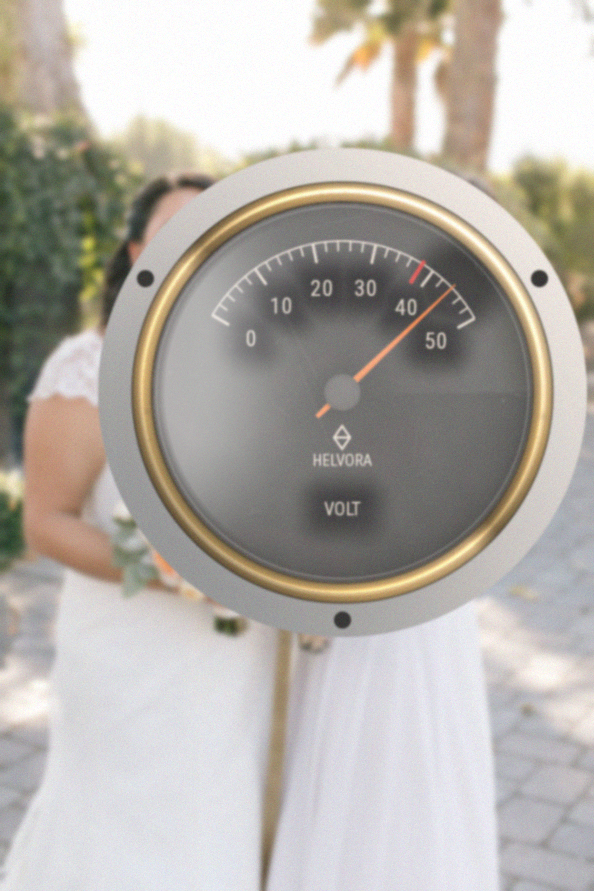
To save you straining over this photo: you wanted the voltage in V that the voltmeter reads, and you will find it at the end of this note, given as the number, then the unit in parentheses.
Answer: 44 (V)
